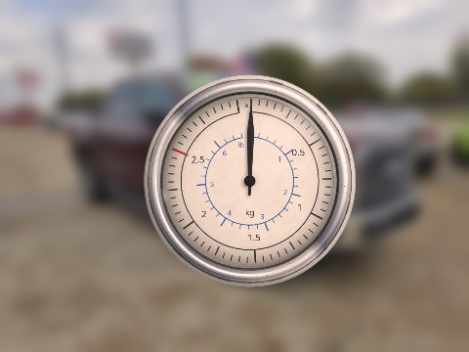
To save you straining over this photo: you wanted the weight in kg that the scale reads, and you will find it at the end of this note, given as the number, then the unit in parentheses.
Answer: 0 (kg)
